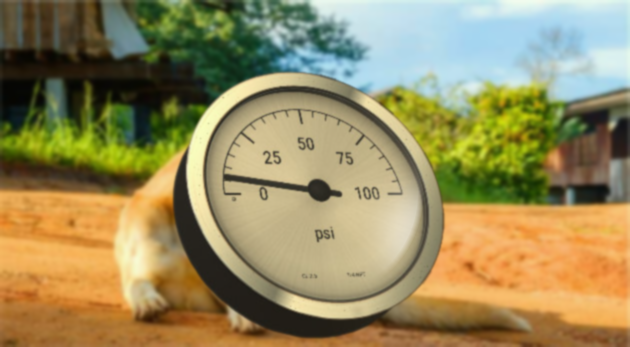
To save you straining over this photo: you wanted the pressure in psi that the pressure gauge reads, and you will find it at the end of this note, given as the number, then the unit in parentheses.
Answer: 5 (psi)
